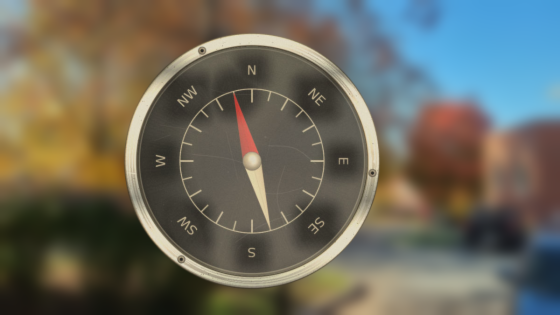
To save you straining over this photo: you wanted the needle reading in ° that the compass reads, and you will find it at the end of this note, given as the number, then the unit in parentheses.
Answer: 345 (°)
